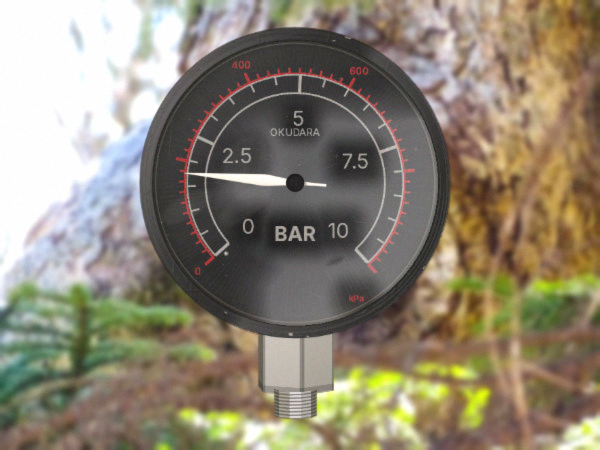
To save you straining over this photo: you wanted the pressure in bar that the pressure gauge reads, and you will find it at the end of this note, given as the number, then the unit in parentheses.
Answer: 1.75 (bar)
